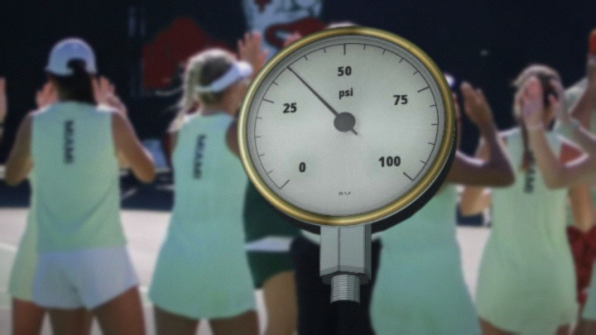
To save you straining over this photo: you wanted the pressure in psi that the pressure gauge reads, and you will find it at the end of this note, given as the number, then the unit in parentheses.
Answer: 35 (psi)
